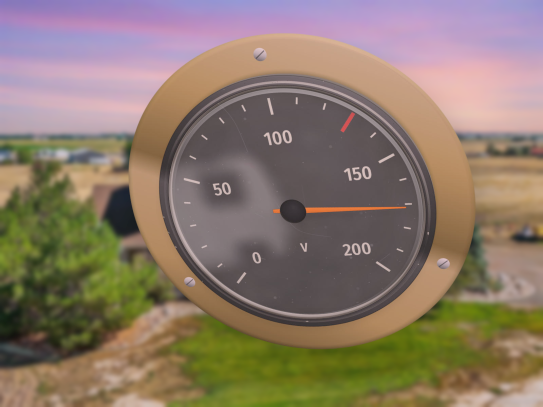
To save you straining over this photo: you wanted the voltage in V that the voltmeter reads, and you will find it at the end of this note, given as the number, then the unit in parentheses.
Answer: 170 (V)
